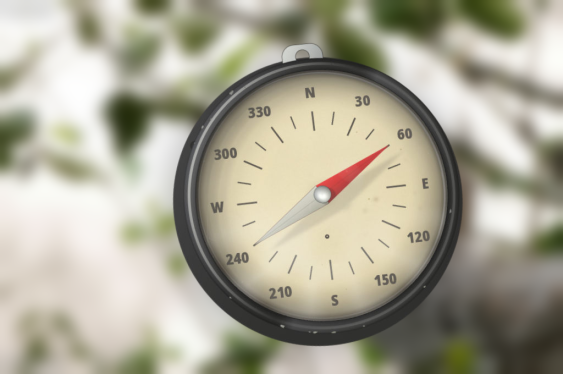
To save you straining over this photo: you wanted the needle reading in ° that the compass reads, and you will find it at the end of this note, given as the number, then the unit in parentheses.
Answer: 60 (°)
